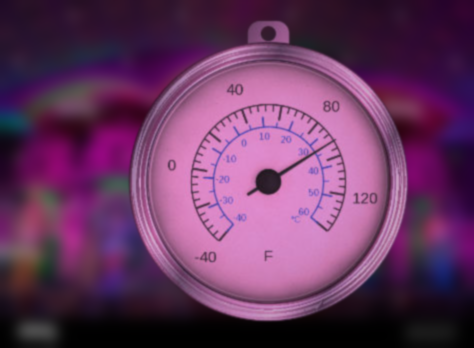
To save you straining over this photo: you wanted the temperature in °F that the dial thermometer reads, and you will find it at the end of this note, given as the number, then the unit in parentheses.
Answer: 92 (°F)
